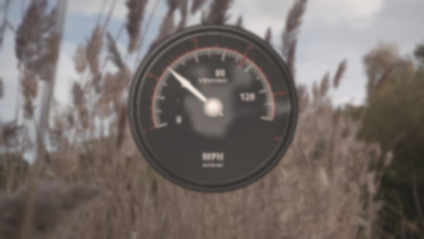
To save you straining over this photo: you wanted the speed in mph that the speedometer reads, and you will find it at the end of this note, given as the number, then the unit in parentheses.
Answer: 40 (mph)
